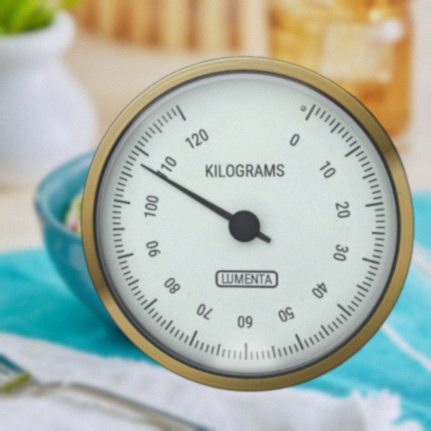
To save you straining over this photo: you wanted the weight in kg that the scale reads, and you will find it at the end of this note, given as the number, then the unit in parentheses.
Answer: 108 (kg)
